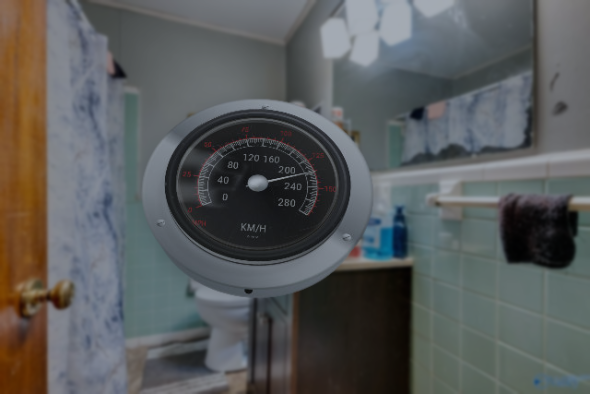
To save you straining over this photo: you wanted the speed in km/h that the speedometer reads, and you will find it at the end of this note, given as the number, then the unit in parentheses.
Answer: 220 (km/h)
